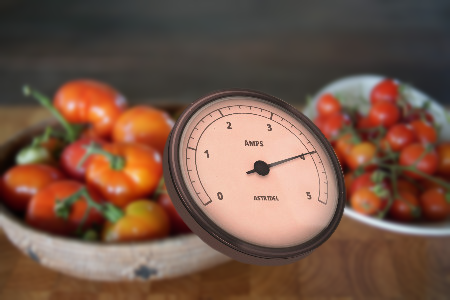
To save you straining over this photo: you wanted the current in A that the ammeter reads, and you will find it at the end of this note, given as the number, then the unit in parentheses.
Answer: 4 (A)
